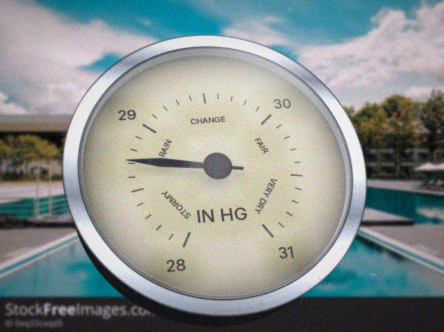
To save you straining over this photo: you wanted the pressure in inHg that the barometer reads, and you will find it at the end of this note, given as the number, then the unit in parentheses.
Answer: 28.7 (inHg)
